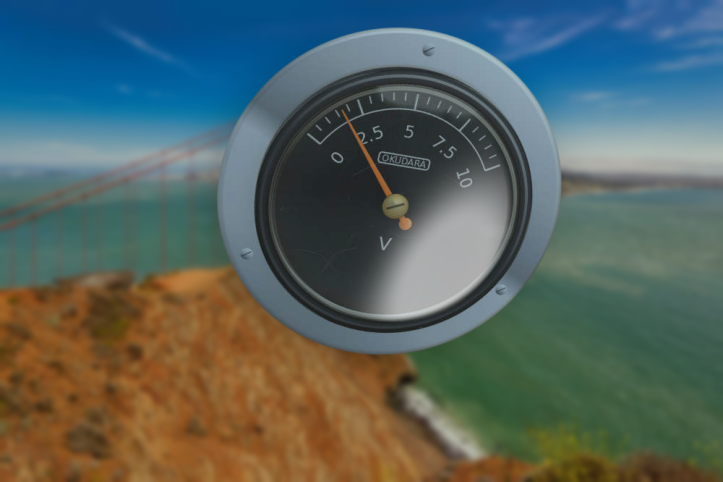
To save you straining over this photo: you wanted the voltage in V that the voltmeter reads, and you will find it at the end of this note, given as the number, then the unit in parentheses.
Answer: 1.75 (V)
